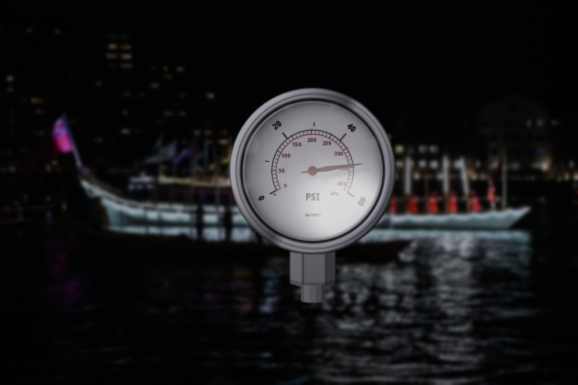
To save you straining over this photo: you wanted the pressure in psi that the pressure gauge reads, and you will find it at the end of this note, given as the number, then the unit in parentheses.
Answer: 50 (psi)
